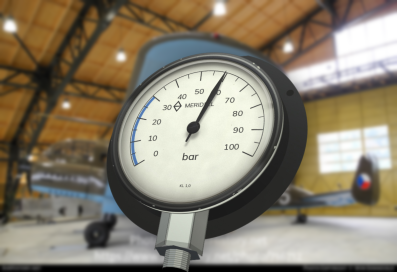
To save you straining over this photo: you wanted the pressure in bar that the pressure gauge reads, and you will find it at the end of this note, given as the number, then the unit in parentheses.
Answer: 60 (bar)
